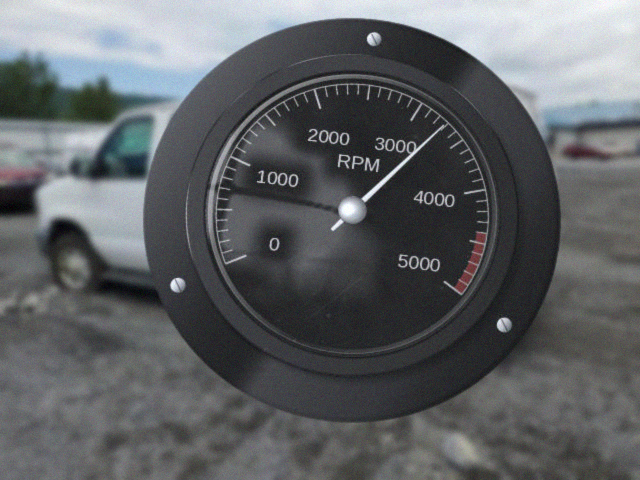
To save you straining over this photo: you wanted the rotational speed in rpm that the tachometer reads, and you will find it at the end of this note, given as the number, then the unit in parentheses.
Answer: 3300 (rpm)
